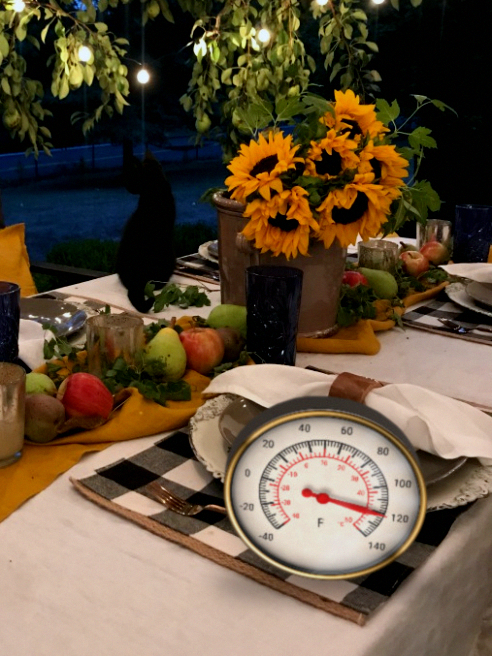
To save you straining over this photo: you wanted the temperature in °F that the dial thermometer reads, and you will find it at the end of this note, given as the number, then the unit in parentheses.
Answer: 120 (°F)
